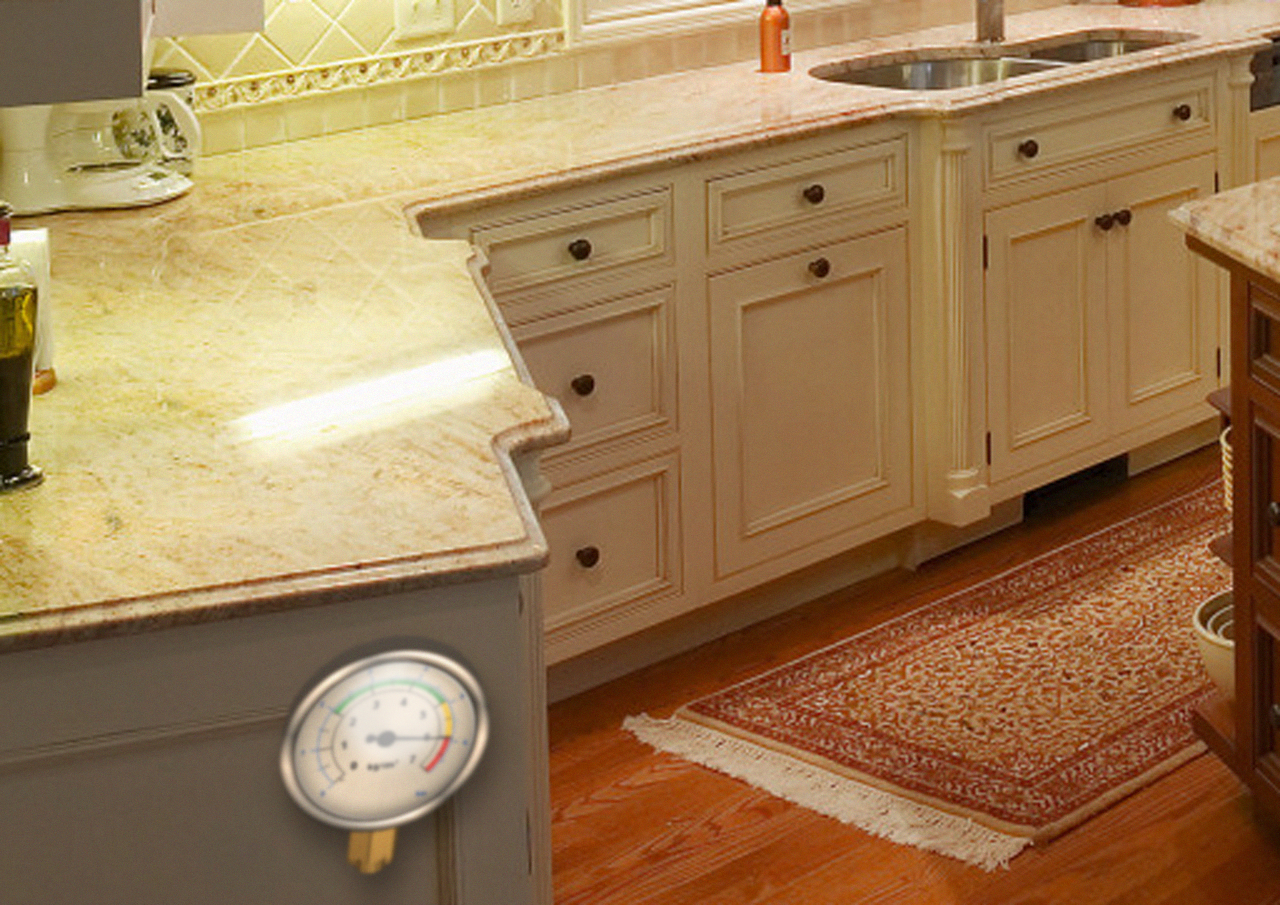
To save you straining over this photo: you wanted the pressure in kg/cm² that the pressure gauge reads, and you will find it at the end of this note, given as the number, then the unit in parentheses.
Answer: 6 (kg/cm²)
